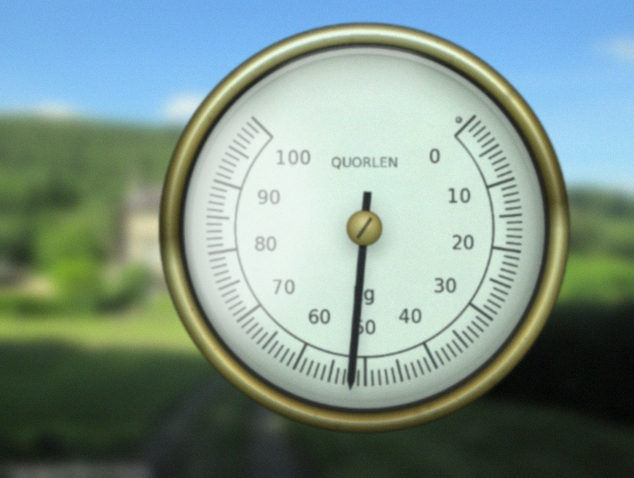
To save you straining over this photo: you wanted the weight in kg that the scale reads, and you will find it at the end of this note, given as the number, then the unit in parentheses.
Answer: 52 (kg)
